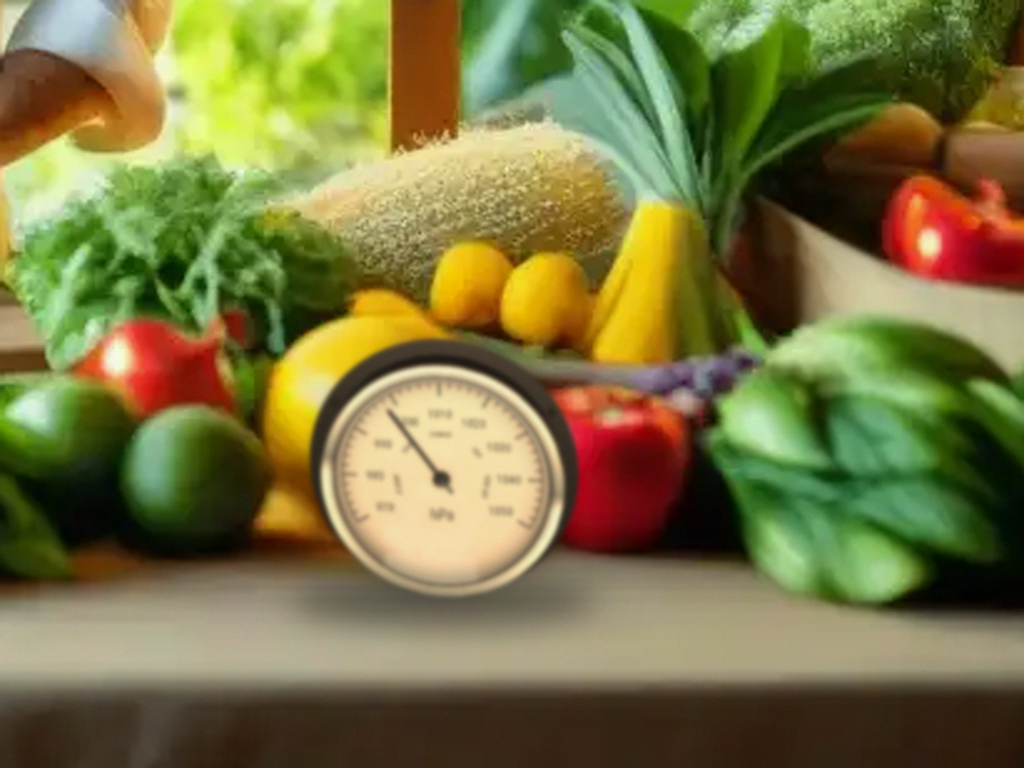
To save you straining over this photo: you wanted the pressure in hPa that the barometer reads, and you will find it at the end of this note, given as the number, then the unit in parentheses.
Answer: 998 (hPa)
